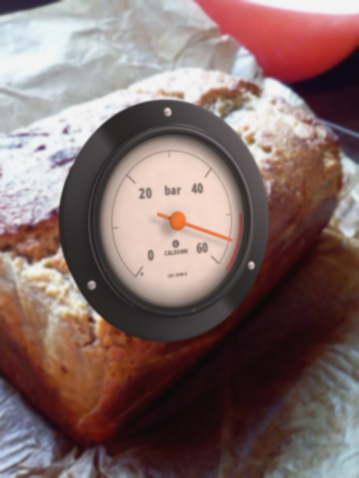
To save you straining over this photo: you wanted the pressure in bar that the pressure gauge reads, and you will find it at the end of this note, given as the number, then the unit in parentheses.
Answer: 55 (bar)
